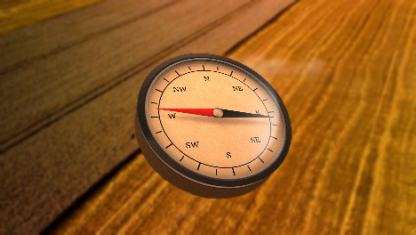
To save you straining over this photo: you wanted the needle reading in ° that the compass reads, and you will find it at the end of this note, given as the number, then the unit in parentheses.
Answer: 277.5 (°)
